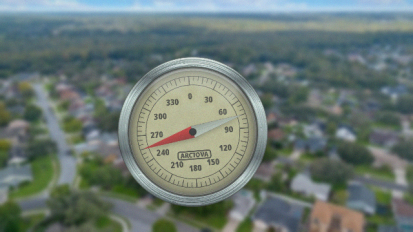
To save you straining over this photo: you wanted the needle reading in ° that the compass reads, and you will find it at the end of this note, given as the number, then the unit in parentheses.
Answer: 255 (°)
